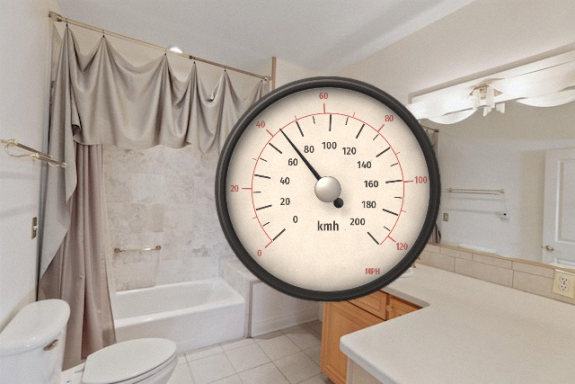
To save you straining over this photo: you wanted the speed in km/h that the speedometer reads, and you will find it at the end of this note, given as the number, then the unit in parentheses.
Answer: 70 (km/h)
